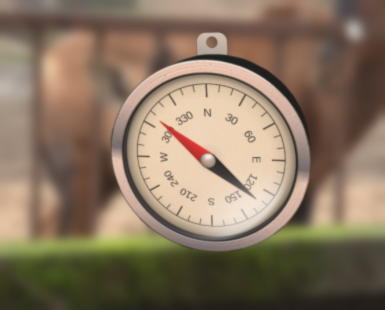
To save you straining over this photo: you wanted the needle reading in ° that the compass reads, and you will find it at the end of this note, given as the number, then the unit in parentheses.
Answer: 310 (°)
